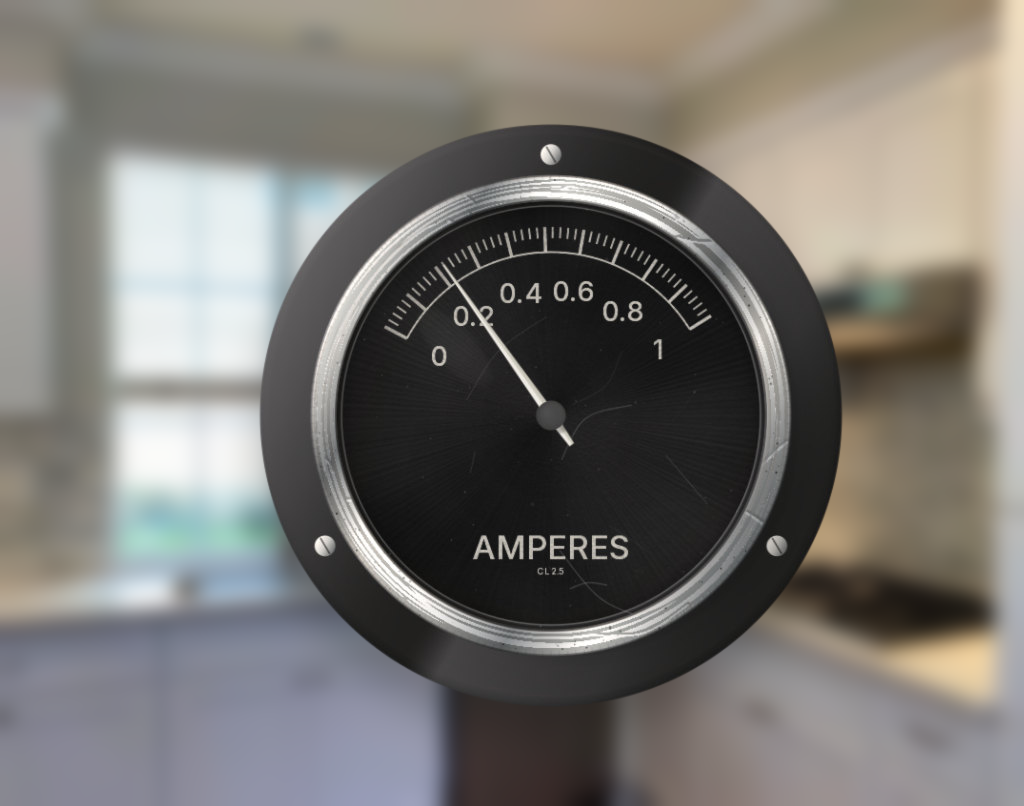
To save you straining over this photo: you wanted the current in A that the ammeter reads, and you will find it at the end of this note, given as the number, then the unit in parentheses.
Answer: 0.22 (A)
